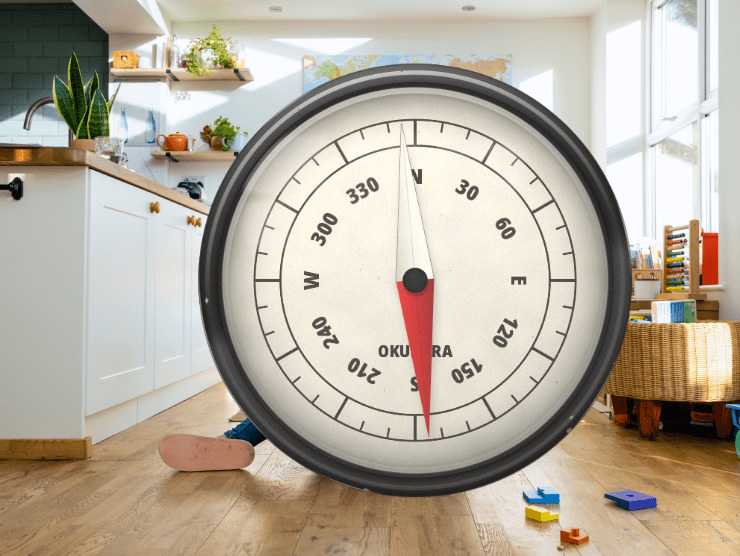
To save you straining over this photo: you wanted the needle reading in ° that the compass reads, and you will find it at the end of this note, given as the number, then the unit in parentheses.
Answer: 175 (°)
